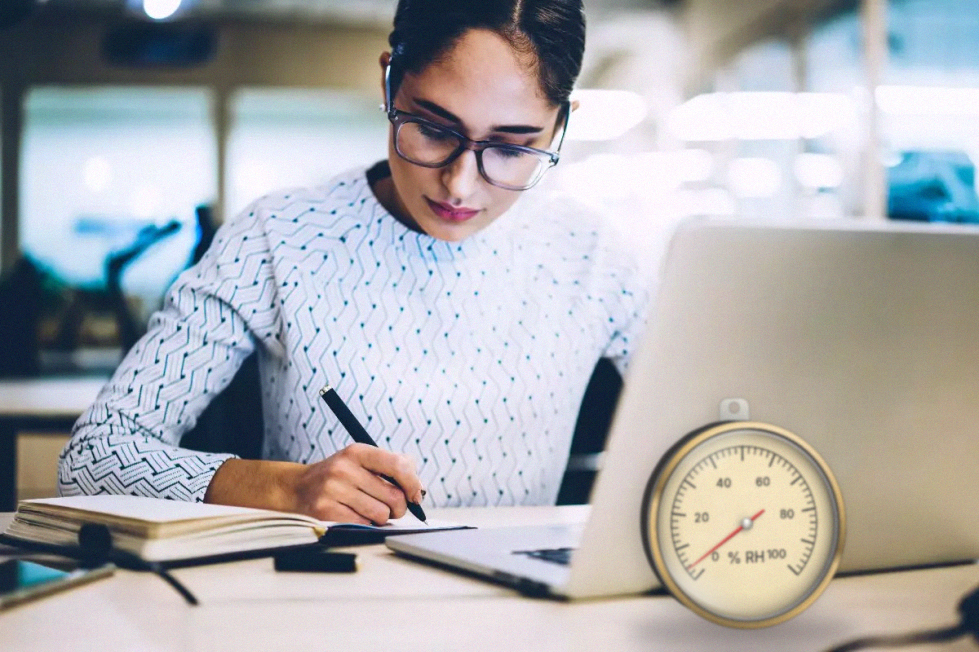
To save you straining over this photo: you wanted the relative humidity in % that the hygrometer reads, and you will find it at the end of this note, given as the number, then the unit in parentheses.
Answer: 4 (%)
